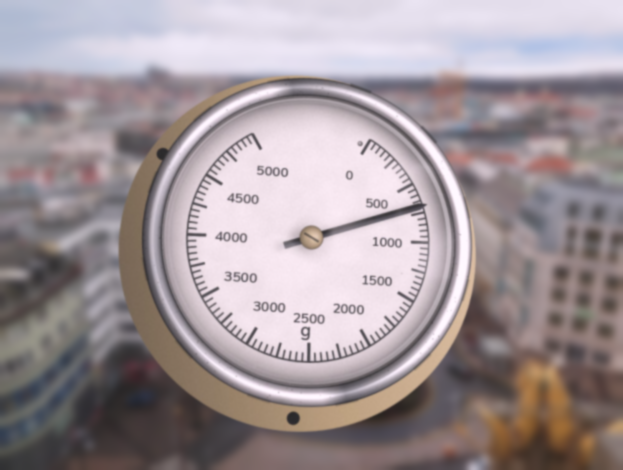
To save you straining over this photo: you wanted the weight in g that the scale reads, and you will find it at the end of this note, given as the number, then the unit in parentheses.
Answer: 700 (g)
